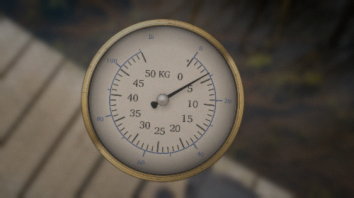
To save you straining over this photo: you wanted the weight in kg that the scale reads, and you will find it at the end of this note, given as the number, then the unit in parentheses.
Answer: 4 (kg)
